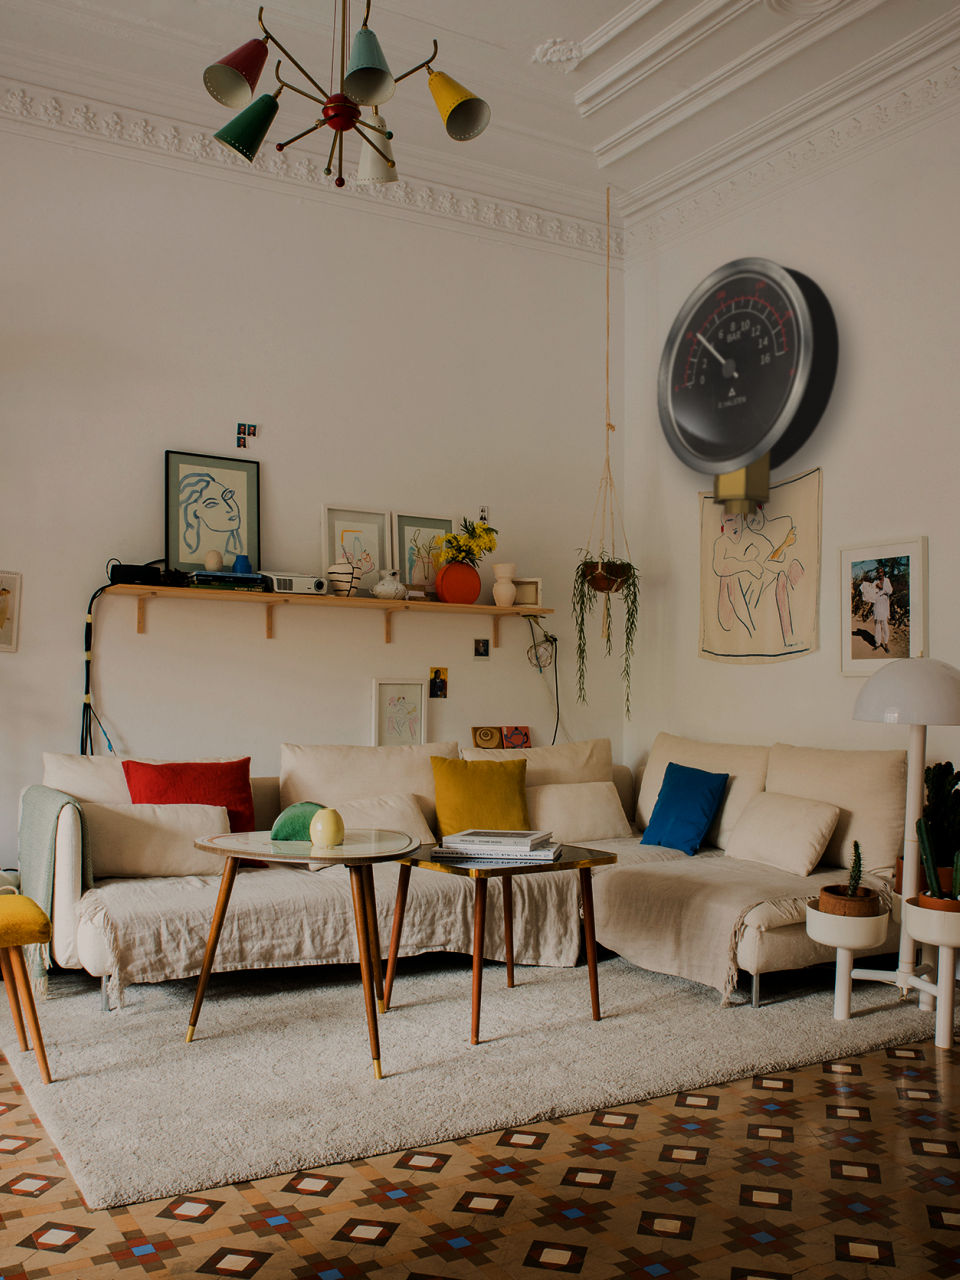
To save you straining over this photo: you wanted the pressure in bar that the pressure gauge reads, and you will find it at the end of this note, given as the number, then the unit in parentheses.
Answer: 4 (bar)
